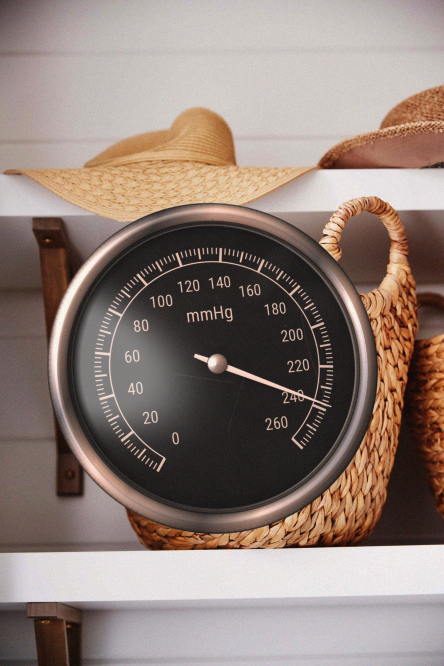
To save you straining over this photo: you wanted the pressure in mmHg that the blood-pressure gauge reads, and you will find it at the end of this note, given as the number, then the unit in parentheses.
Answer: 238 (mmHg)
